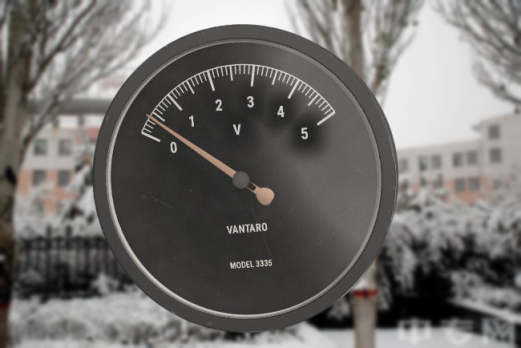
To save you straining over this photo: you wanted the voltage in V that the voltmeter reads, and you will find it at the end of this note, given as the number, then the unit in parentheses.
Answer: 0.4 (V)
